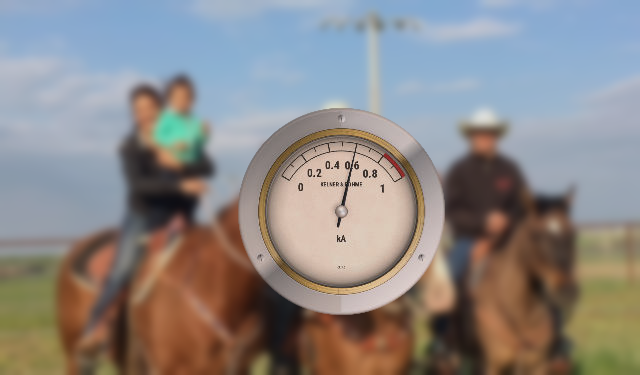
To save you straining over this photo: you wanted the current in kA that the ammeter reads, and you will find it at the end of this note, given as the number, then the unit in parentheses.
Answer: 0.6 (kA)
